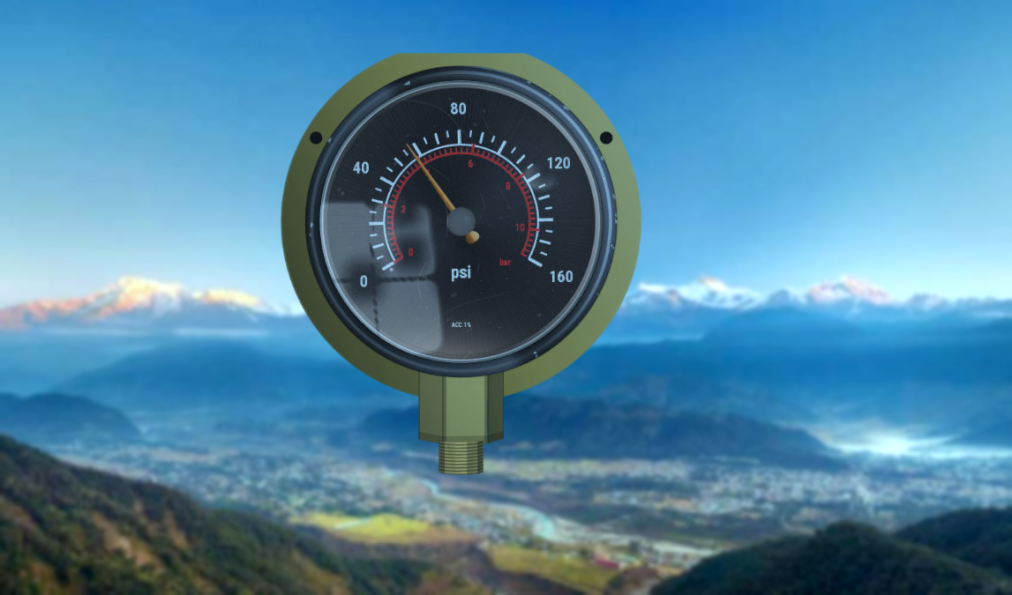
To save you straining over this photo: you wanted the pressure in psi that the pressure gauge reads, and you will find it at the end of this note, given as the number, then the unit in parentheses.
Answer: 57.5 (psi)
